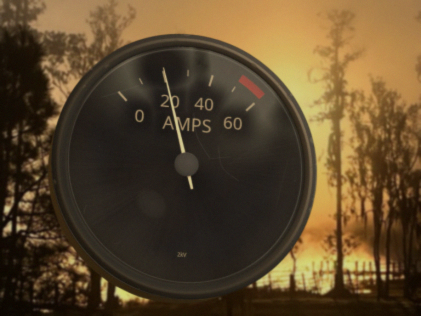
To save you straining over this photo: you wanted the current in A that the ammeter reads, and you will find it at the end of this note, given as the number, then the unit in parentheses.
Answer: 20 (A)
